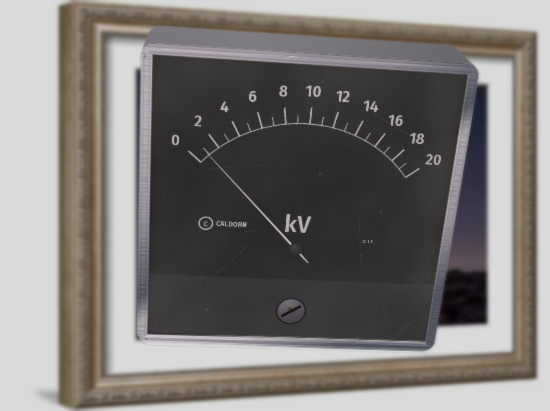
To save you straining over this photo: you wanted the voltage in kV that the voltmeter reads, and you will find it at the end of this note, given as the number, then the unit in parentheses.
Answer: 1 (kV)
